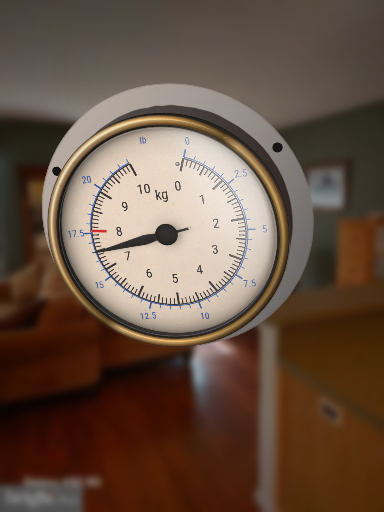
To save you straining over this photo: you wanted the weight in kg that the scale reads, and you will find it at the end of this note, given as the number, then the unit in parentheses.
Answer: 7.5 (kg)
